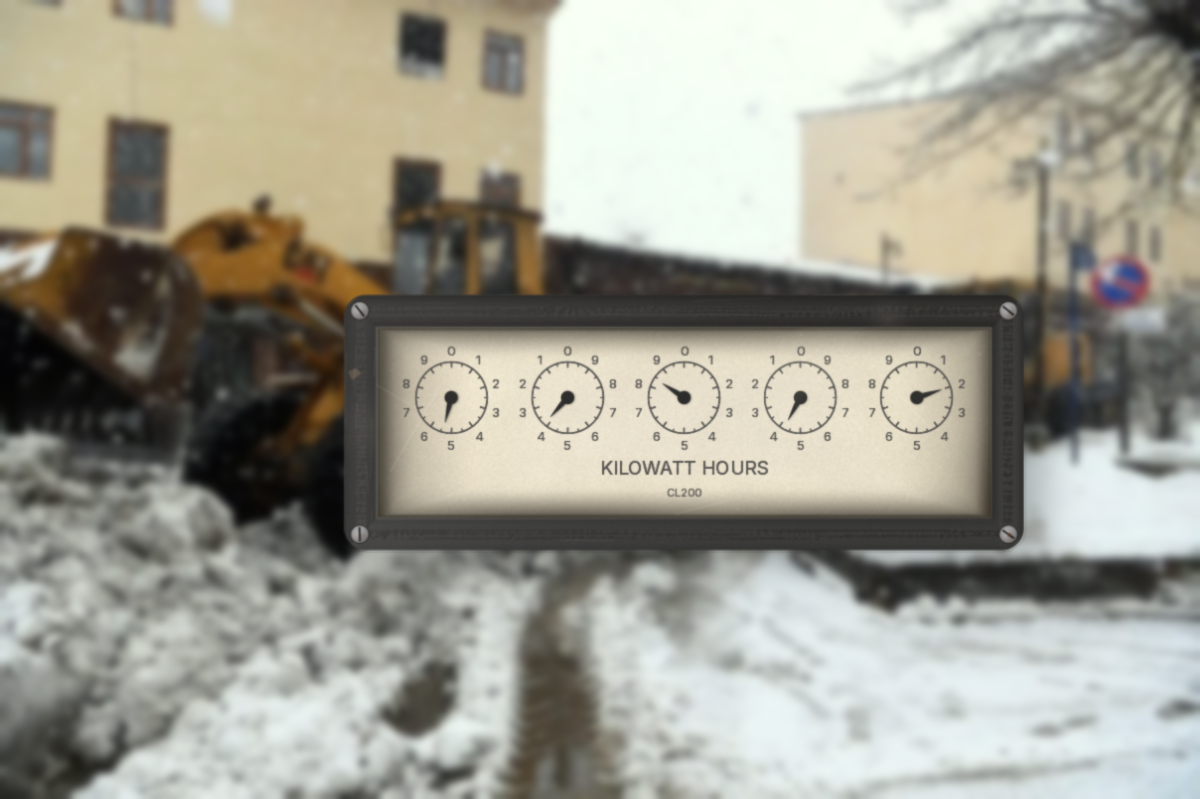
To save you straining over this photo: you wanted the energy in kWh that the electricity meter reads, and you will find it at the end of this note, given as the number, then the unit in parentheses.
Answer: 53842 (kWh)
